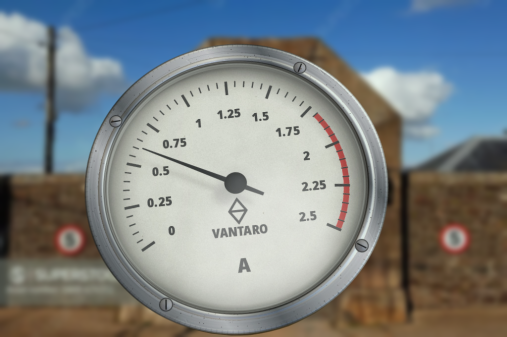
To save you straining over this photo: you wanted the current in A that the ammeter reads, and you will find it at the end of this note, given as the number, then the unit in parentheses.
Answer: 0.6 (A)
